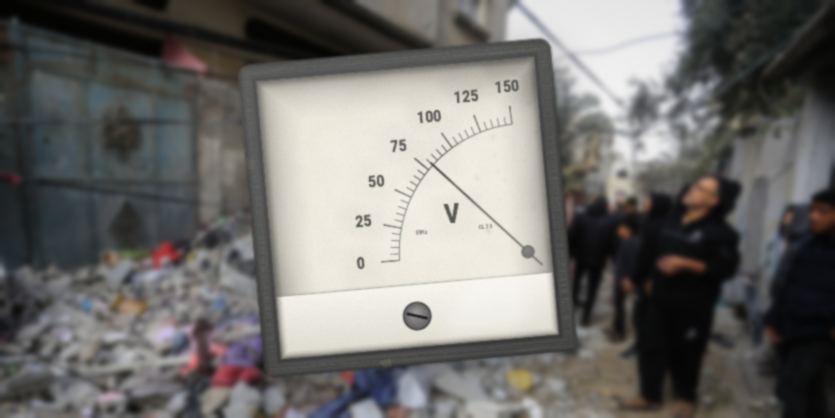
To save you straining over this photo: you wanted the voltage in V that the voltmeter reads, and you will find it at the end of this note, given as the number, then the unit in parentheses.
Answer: 80 (V)
